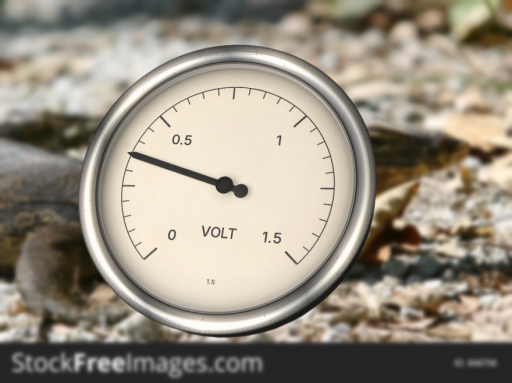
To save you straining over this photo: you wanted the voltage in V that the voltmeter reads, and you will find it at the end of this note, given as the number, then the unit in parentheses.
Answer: 0.35 (V)
